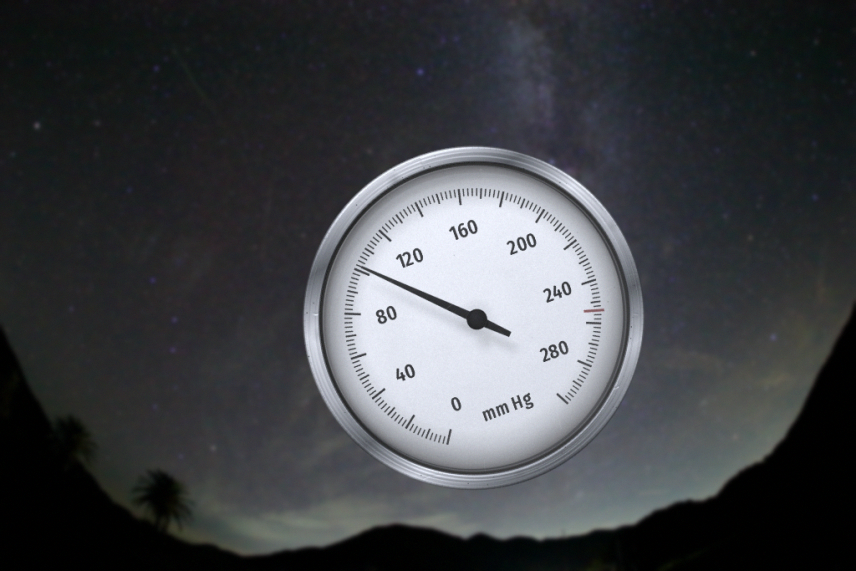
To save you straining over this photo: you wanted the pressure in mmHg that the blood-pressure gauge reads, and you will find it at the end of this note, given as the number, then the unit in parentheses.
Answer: 102 (mmHg)
